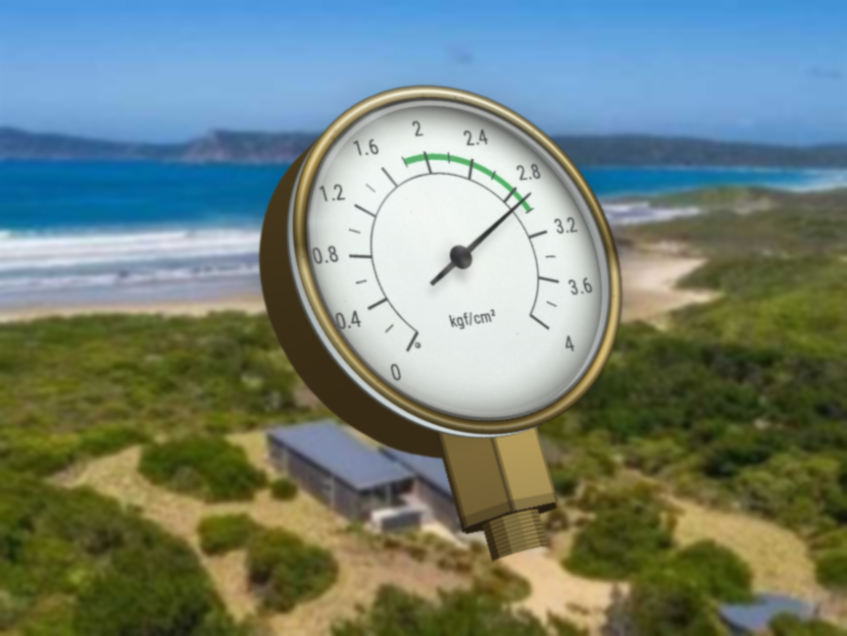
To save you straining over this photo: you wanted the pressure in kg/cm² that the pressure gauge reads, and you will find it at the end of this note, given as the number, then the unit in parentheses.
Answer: 2.9 (kg/cm²)
